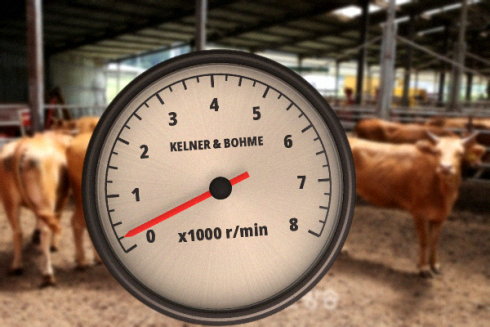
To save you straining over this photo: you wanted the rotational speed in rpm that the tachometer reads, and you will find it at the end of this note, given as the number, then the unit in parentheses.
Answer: 250 (rpm)
